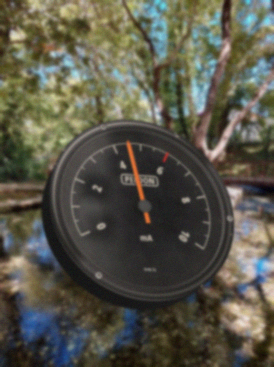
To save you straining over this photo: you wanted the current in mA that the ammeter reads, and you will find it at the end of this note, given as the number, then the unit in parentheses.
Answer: 4.5 (mA)
